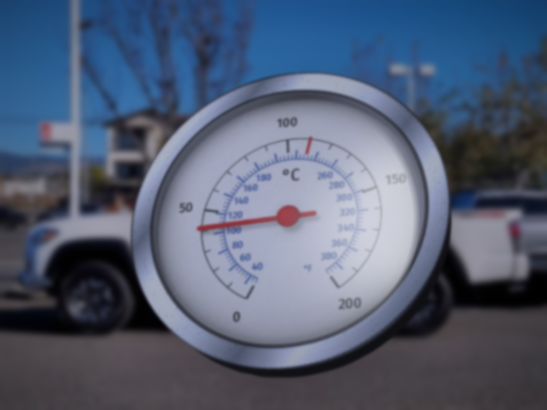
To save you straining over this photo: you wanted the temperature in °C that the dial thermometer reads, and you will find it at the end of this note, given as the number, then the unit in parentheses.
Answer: 40 (°C)
